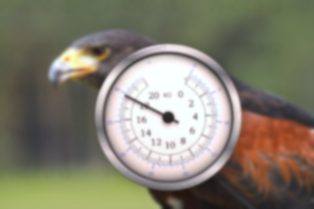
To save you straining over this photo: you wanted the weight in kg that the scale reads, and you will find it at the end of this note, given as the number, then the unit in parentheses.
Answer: 18 (kg)
